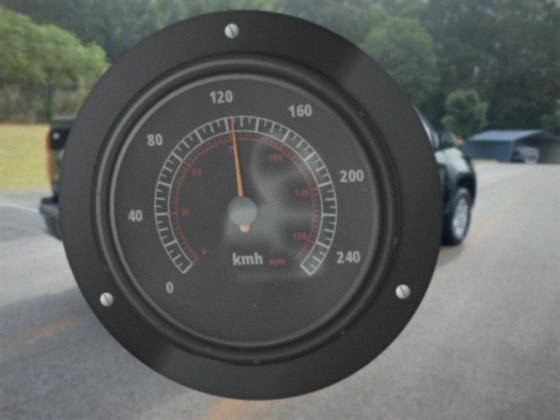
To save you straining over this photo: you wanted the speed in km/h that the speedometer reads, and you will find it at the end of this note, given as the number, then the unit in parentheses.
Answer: 125 (km/h)
